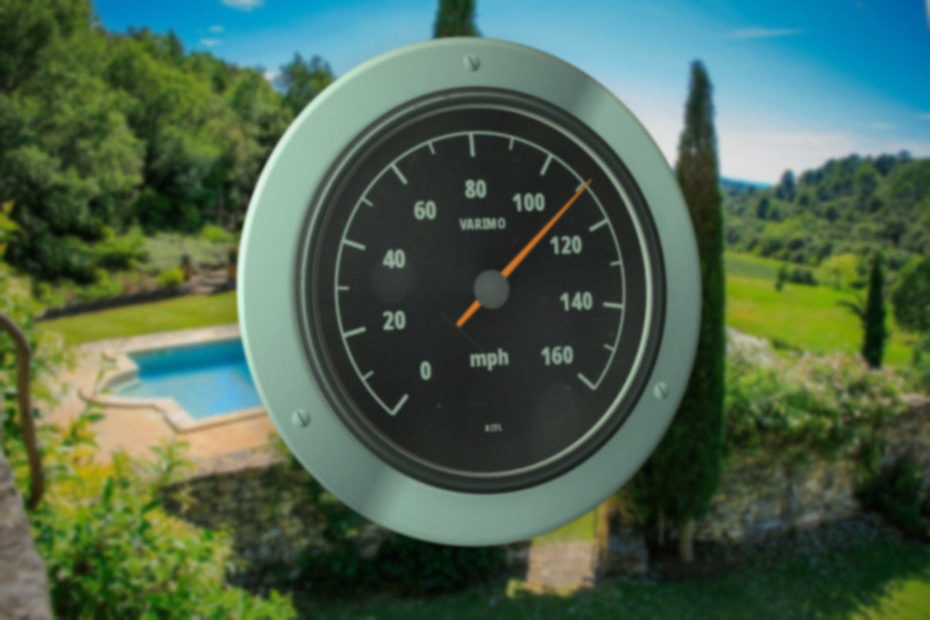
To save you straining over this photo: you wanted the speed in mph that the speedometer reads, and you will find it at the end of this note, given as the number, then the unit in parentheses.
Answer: 110 (mph)
